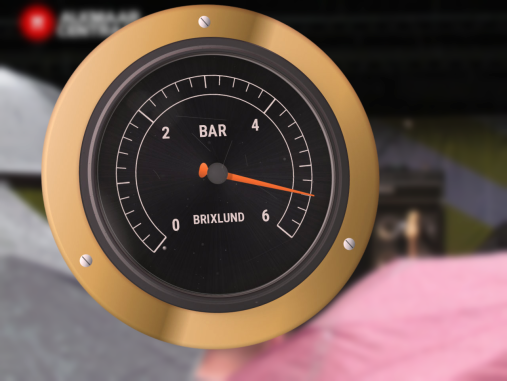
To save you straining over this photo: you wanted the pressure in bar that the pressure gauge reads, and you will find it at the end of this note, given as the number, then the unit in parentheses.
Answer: 5.4 (bar)
